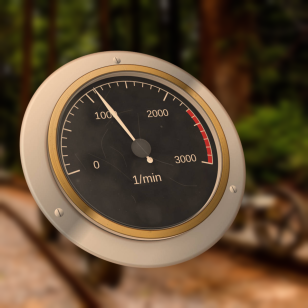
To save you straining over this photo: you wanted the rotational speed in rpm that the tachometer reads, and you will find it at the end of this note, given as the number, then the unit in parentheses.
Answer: 1100 (rpm)
